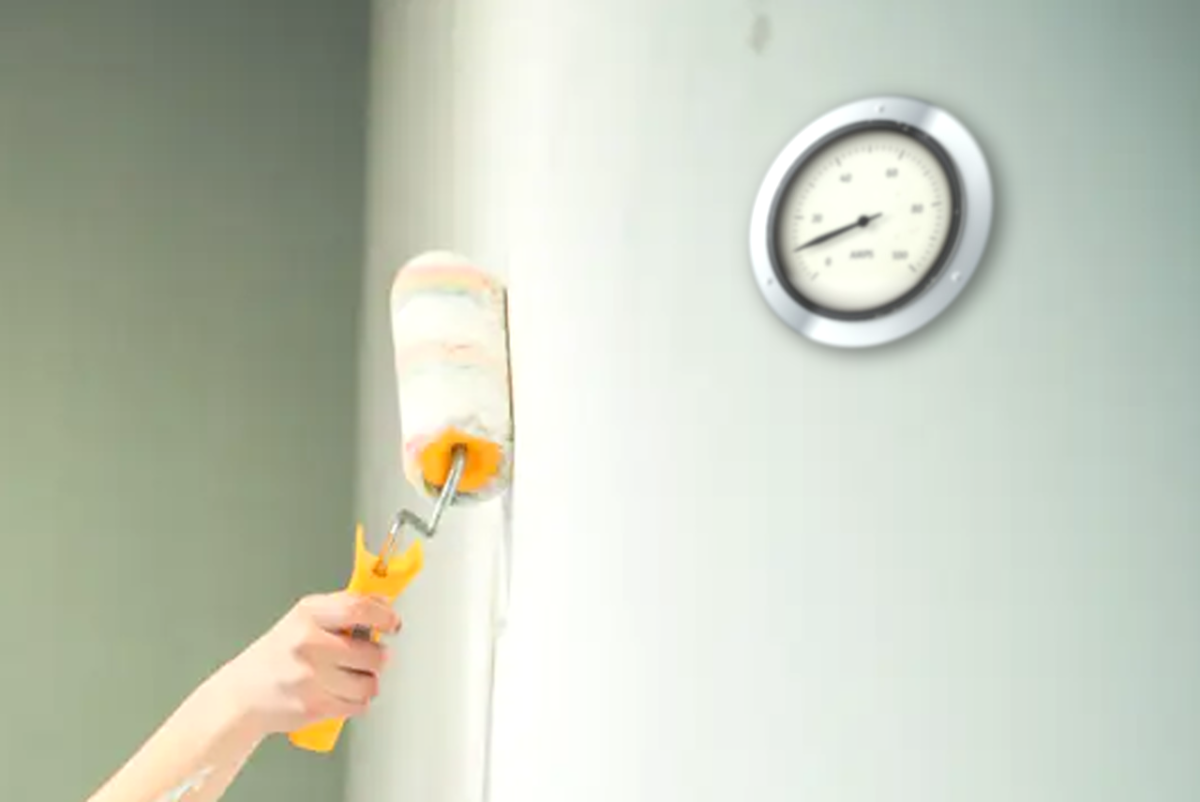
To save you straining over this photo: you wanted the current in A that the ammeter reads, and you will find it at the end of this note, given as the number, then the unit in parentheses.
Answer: 10 (A)
